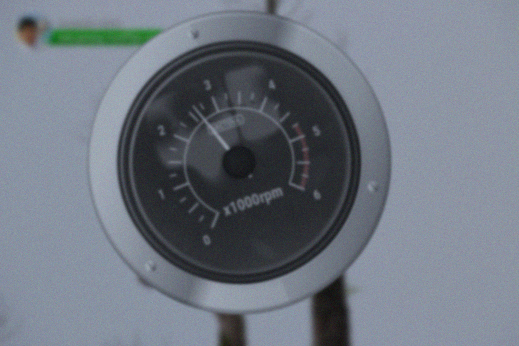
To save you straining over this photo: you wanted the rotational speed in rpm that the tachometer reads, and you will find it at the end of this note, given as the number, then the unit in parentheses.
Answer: 2625 (rpm)
